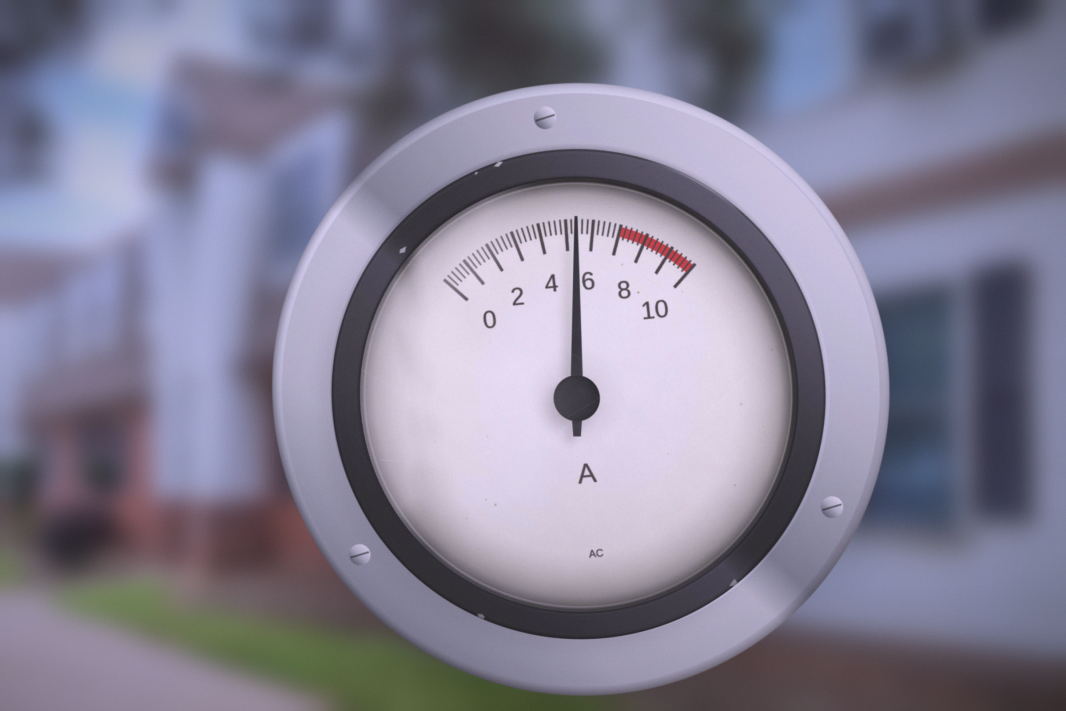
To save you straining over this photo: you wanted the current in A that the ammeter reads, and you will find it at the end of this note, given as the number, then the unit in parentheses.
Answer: 5.4 (A)
